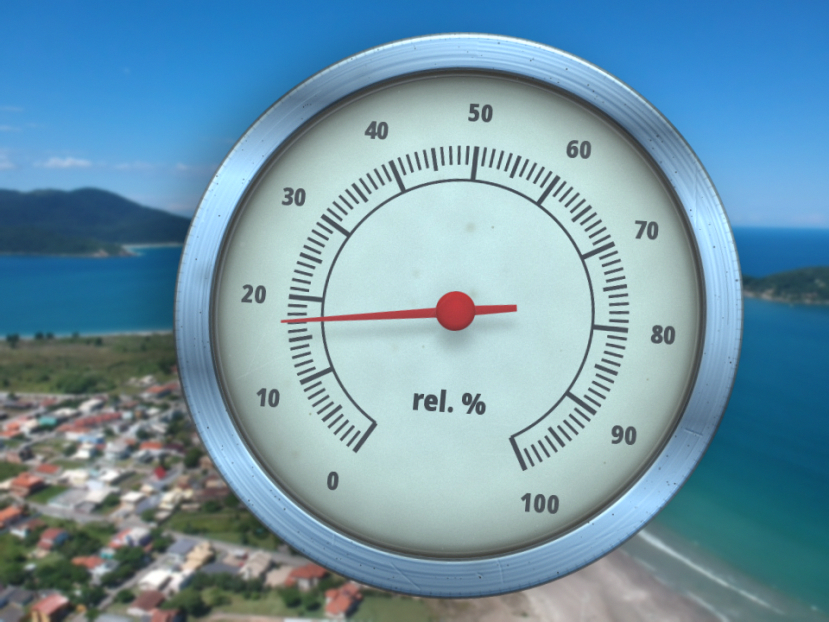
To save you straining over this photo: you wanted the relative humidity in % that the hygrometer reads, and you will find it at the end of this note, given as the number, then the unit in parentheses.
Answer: 17 (%)
